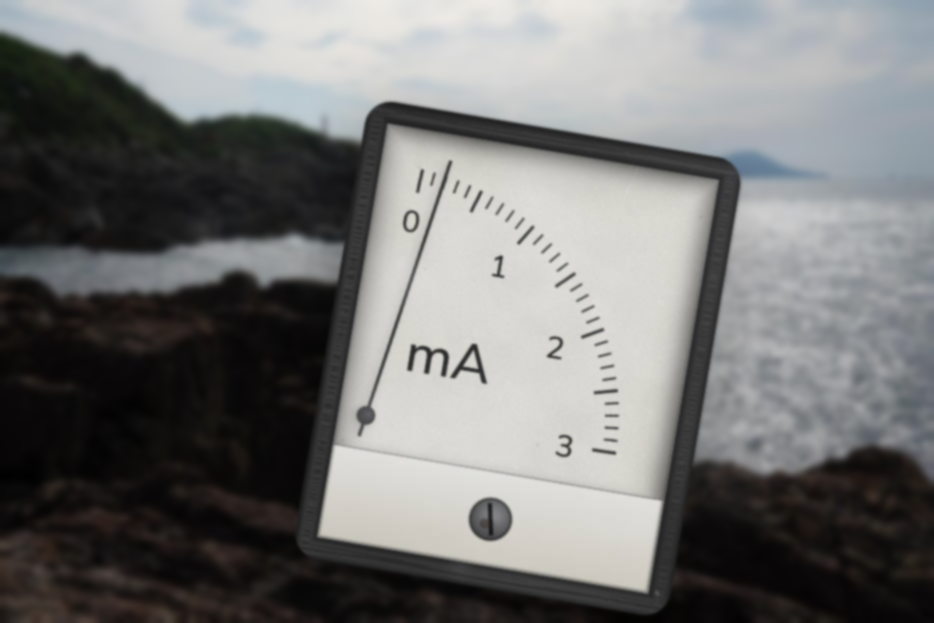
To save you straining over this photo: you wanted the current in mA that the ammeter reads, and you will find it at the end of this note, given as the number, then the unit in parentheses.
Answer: 0.2 (mA)
